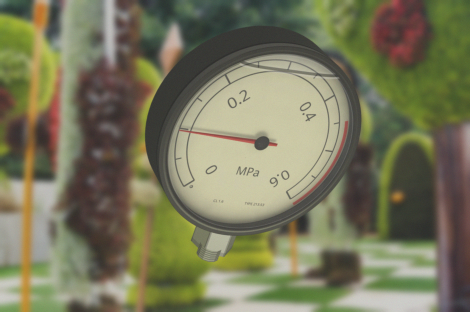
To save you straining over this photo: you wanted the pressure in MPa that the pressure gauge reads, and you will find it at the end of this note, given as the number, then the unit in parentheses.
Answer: 0.1 (MPa)
